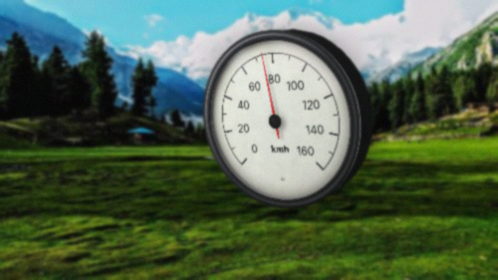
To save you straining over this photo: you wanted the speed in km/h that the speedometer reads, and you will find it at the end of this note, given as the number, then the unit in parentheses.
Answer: 75 (km/h)
